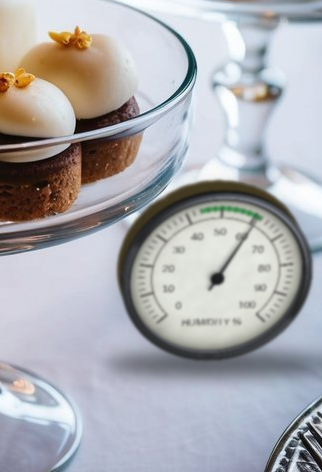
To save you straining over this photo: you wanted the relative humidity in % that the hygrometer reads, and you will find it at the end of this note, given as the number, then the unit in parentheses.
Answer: 60 (%)
